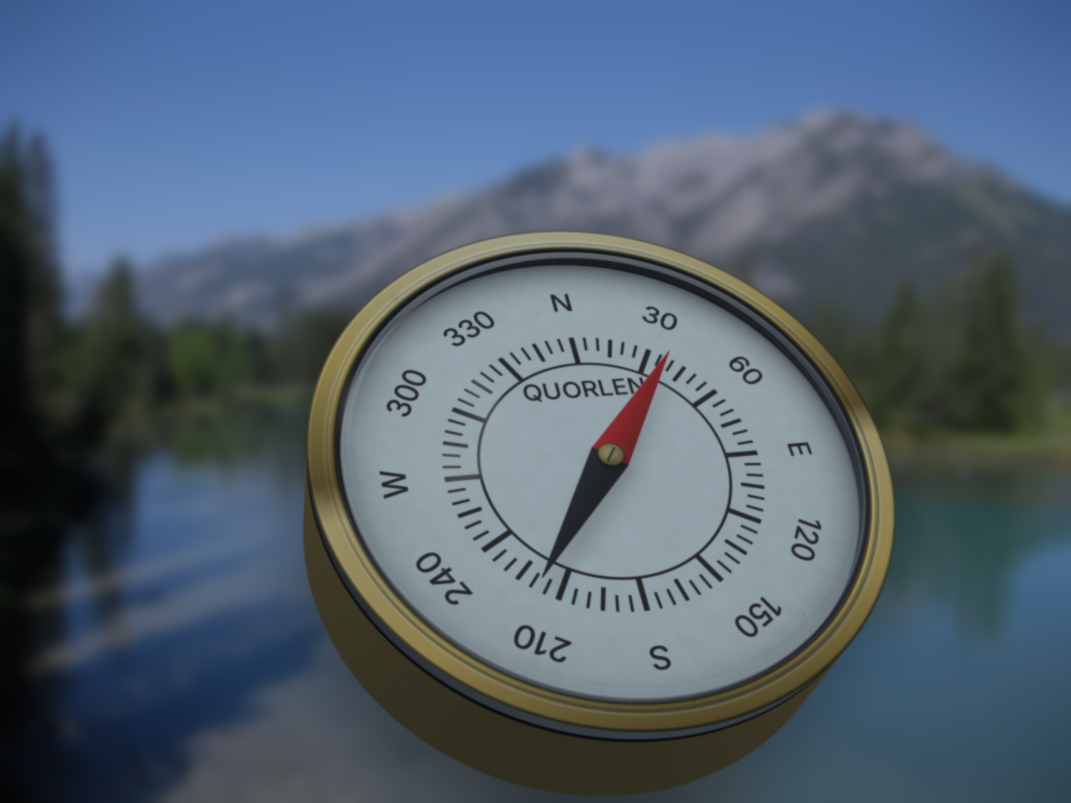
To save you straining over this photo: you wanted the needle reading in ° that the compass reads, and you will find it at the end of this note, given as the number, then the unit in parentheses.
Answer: 37.5 (°)
